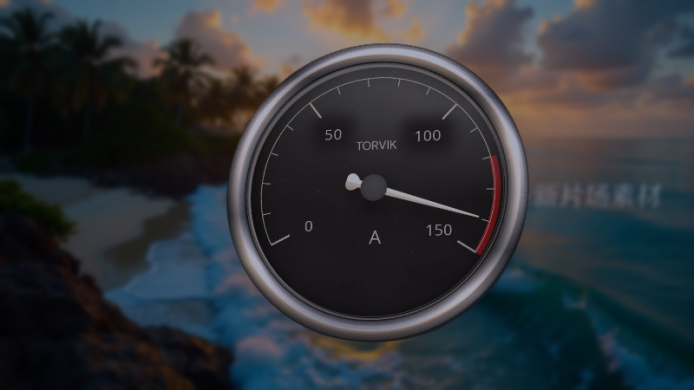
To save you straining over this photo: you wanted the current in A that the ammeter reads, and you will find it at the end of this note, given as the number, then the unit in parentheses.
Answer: 140 (A)
